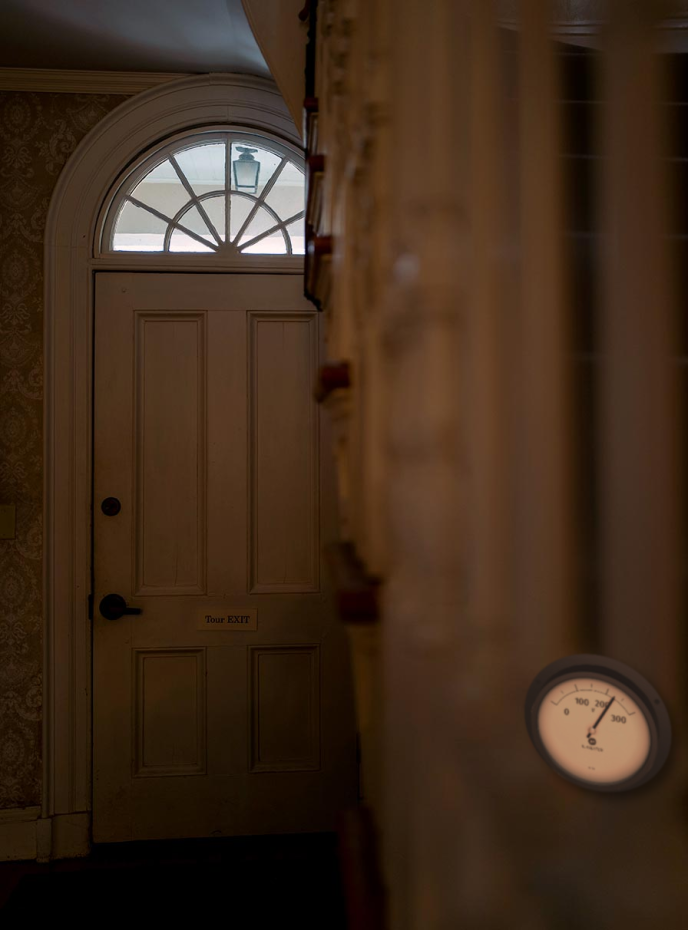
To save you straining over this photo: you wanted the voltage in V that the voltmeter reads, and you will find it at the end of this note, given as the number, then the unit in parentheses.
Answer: 225 (V)
